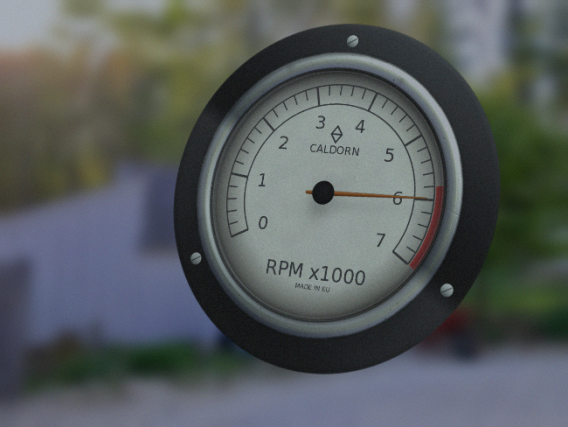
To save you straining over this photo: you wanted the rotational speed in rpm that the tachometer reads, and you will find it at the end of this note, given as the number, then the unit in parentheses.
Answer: 6000 (rpm)
